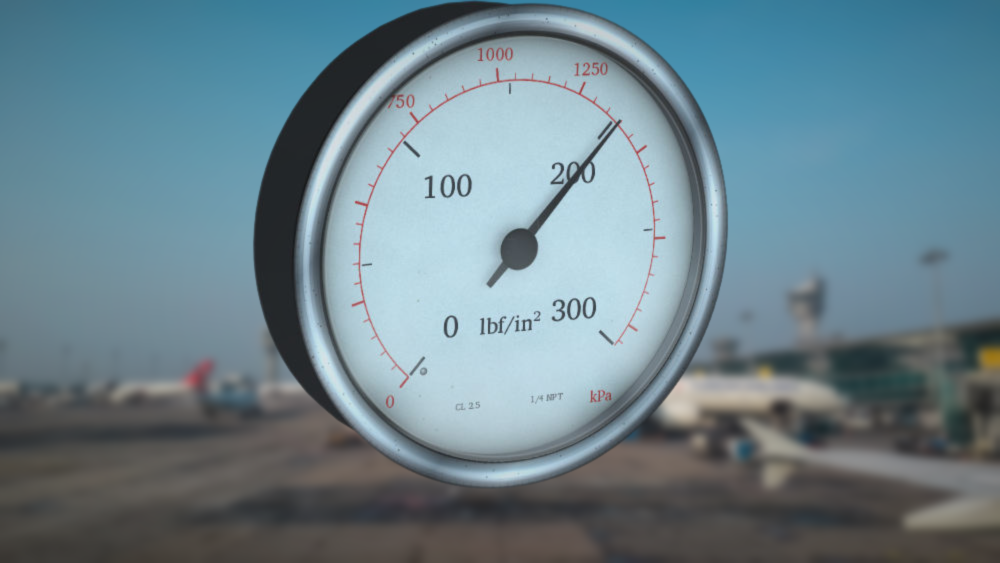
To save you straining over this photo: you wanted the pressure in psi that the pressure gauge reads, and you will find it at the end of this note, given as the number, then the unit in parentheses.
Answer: 200 (psi)
